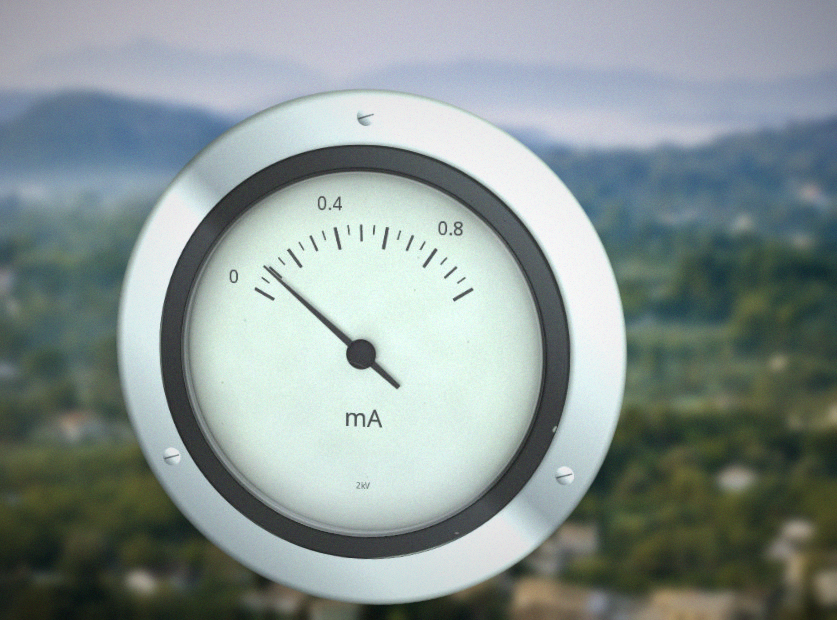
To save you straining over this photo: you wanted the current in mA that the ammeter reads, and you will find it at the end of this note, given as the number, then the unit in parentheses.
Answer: 0.1 (mA)
